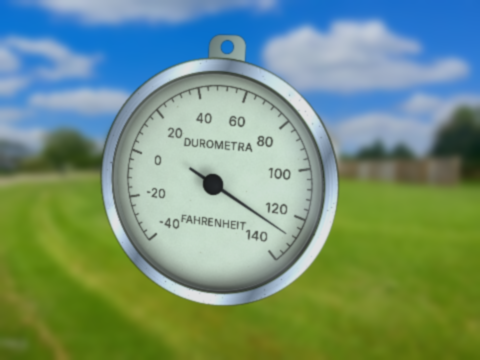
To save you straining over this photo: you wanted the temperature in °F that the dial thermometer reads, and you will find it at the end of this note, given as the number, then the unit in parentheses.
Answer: 128 (°F)
